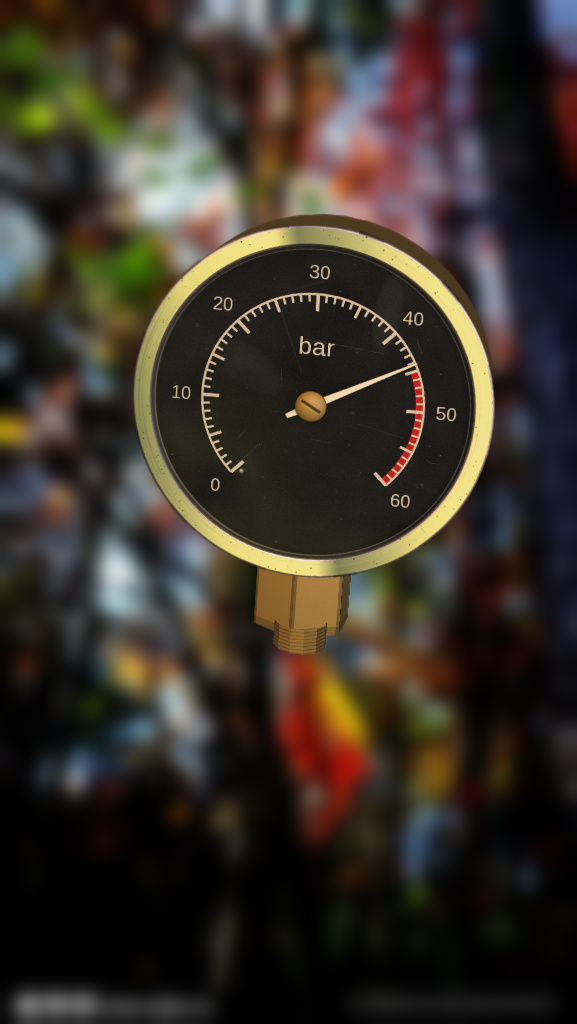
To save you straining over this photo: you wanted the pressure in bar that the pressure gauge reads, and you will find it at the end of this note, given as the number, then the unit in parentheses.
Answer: 44 (bar)
